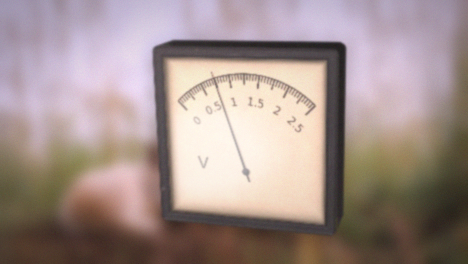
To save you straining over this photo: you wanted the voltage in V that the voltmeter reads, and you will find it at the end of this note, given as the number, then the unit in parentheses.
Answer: 0.75 (V)
